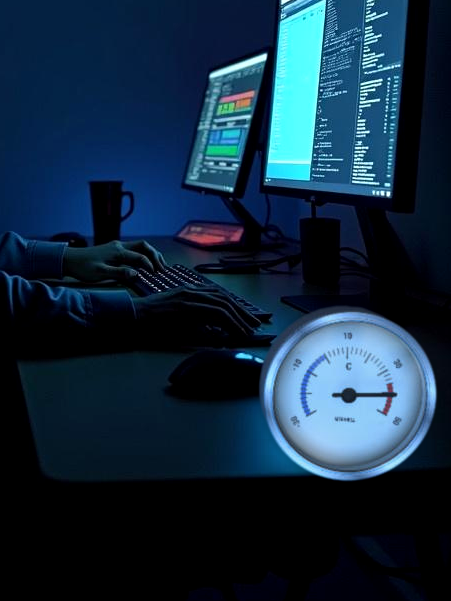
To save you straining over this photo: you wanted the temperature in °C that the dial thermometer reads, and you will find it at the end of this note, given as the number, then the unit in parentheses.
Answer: 40 (°C)
